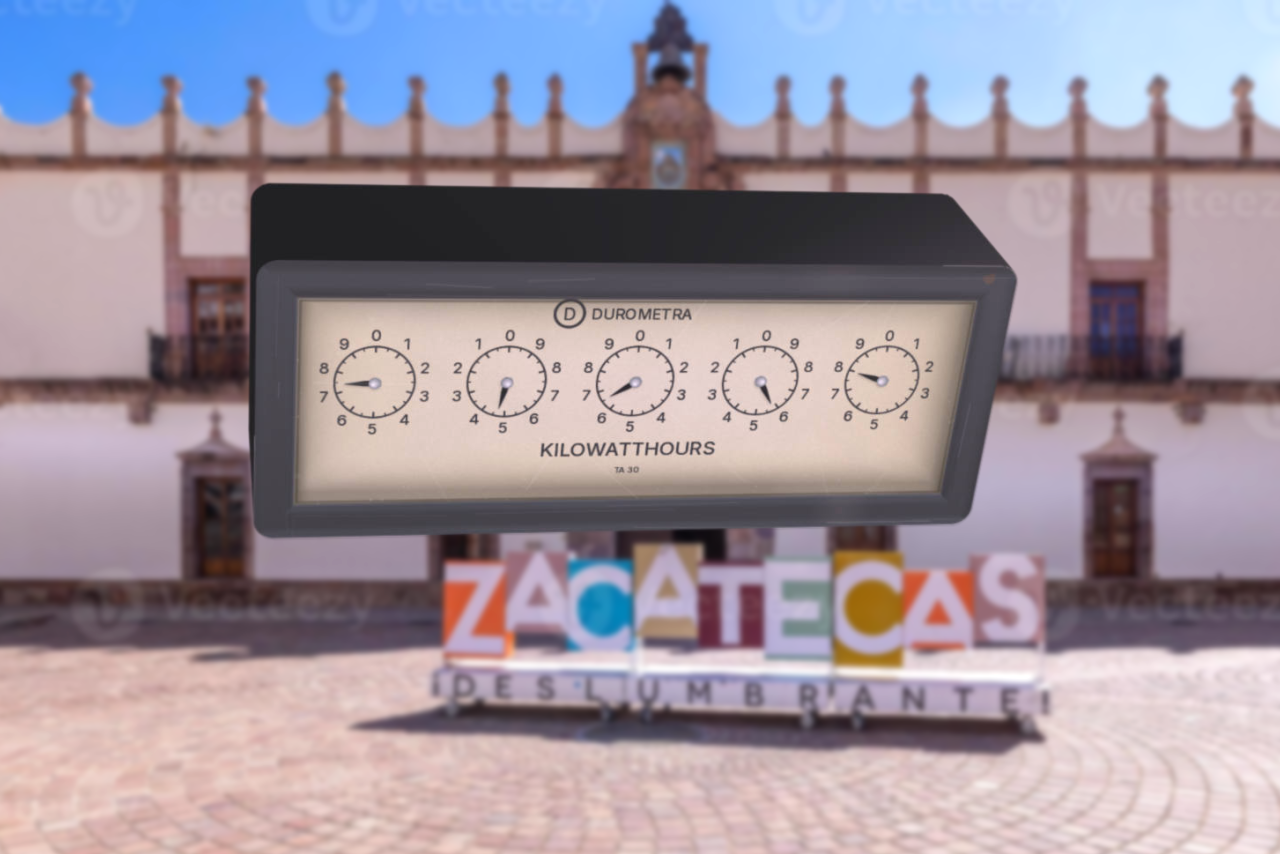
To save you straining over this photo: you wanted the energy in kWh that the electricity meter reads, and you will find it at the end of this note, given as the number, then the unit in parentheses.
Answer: 74658 (kWh)
